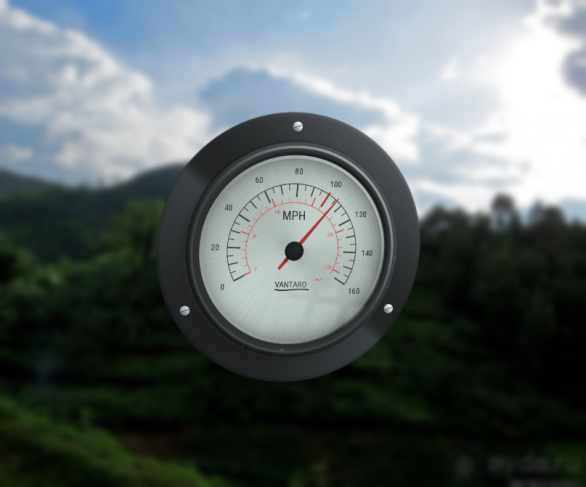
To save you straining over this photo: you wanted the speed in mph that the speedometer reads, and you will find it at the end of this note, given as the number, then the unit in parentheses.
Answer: 105 (mph)
